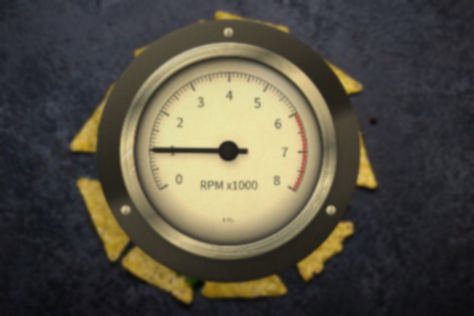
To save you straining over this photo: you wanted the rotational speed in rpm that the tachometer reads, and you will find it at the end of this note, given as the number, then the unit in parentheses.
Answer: 1000 (rpm)
